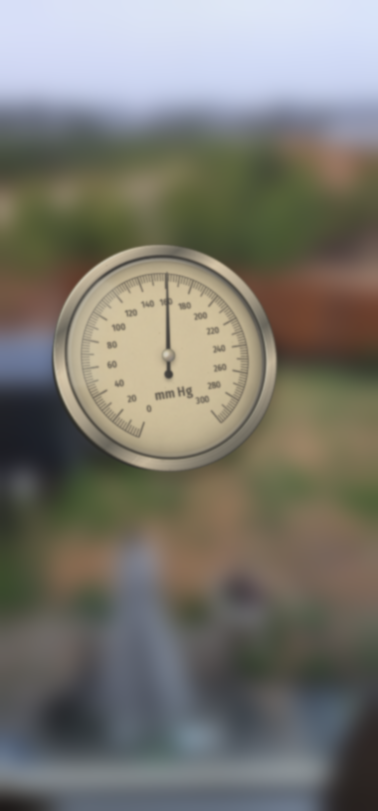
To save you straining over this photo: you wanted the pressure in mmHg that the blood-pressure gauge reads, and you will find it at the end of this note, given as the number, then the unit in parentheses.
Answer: 160 (mmHg)
